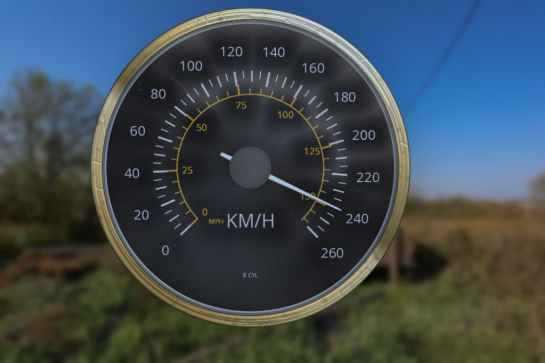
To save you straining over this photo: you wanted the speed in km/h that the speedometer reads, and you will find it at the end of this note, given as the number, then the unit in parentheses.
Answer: 240 (km/h)
